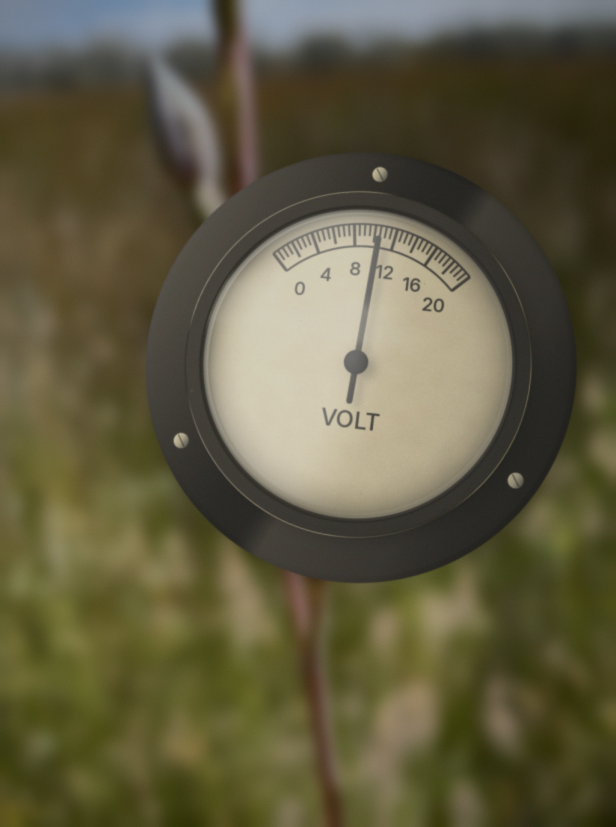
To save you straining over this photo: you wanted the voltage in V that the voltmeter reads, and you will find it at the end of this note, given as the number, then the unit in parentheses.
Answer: 10.5 (V)
